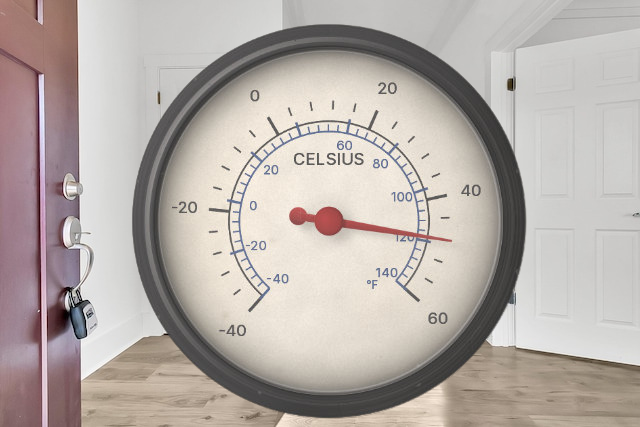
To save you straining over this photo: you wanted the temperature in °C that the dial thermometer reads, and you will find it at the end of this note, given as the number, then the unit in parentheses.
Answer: 48 (°C)
